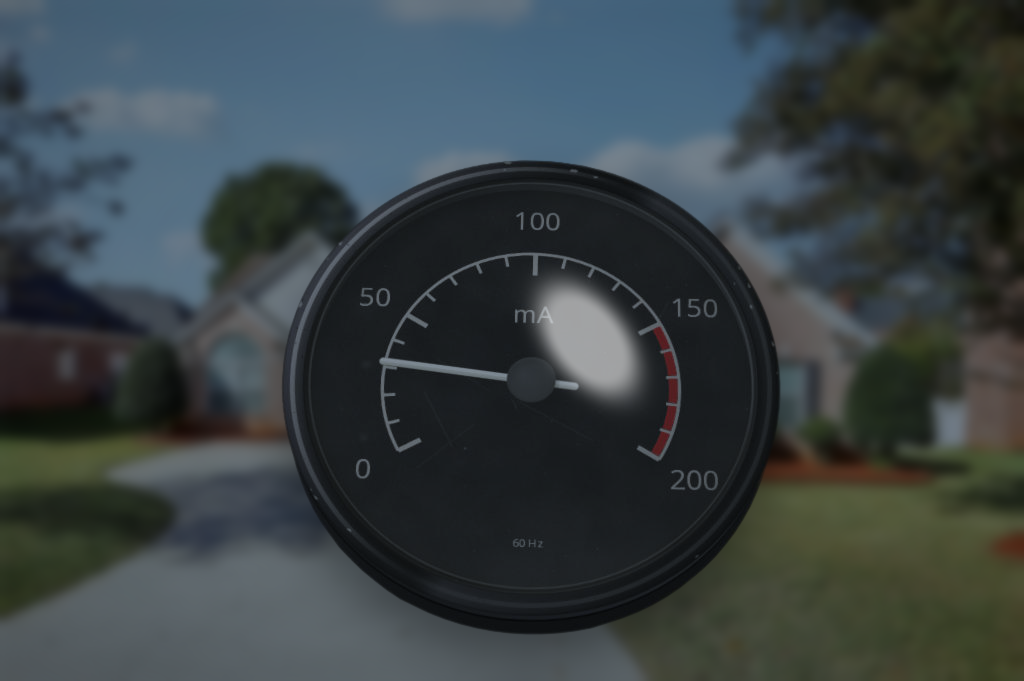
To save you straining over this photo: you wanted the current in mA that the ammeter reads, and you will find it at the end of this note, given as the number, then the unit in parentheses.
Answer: 30 (mA)
